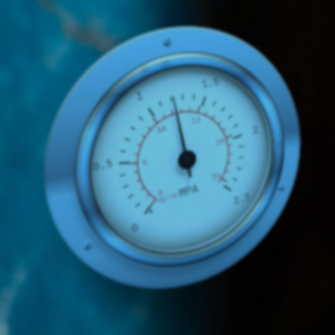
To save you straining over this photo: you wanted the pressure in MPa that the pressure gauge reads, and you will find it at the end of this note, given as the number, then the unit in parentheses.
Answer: 1.2 (MPa)
